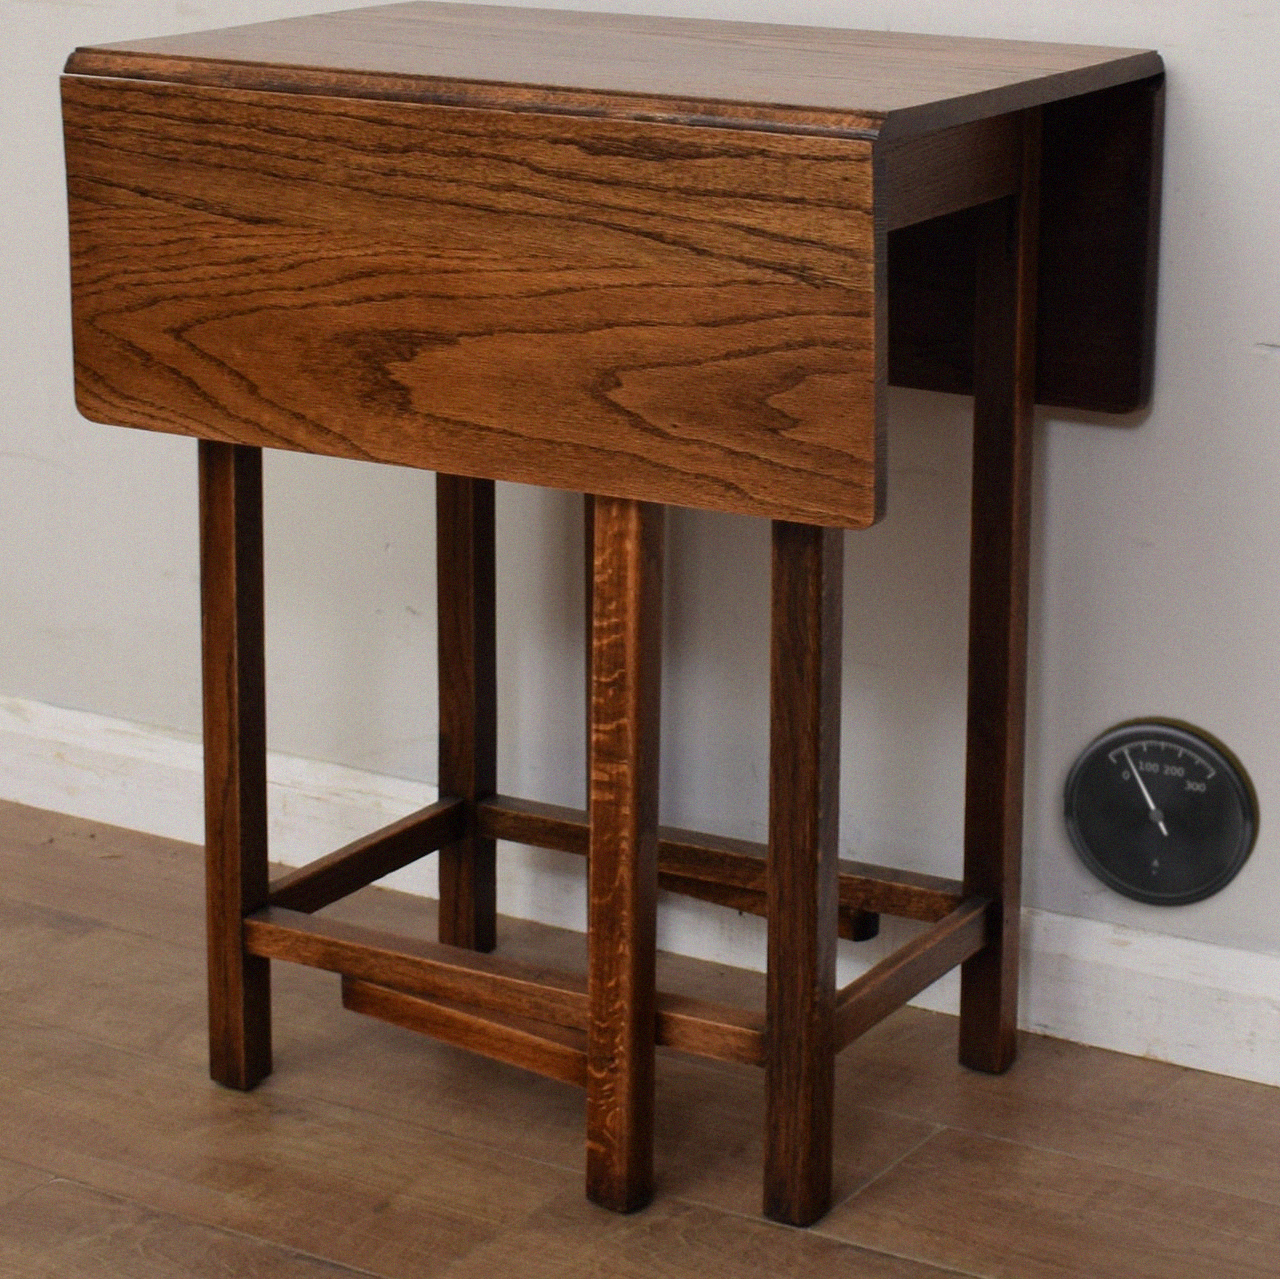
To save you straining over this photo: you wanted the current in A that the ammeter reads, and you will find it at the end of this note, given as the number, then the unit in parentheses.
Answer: 50 (A)
